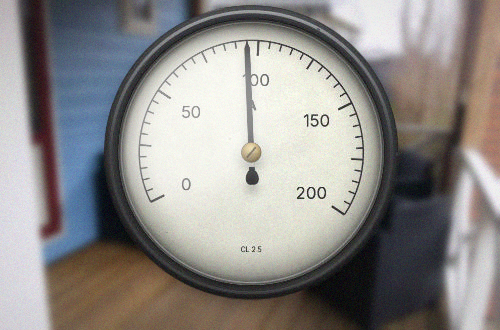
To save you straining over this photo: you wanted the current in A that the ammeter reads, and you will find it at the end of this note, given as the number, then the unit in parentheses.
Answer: 95 (A)
